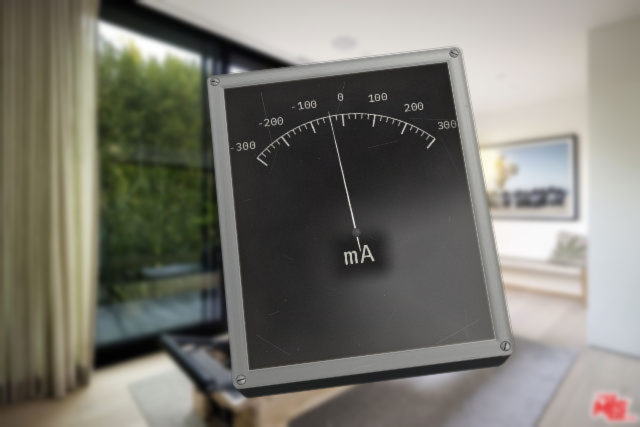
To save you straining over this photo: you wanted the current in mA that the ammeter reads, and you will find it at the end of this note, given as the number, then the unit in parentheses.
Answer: -40 (mA)
